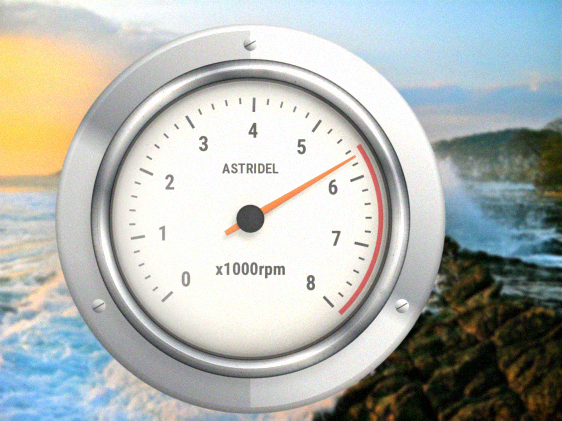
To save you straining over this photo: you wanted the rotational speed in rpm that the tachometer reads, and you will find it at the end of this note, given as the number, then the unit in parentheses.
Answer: 5700 (rpm)
